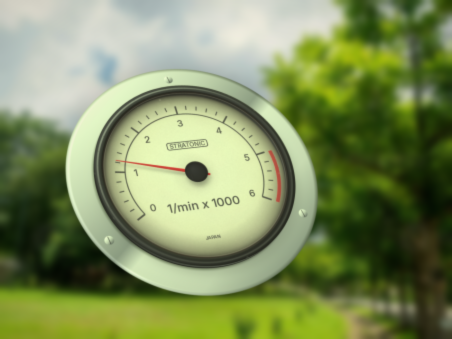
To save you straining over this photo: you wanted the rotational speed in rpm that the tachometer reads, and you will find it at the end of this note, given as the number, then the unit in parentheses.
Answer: 1200 (rpm)
